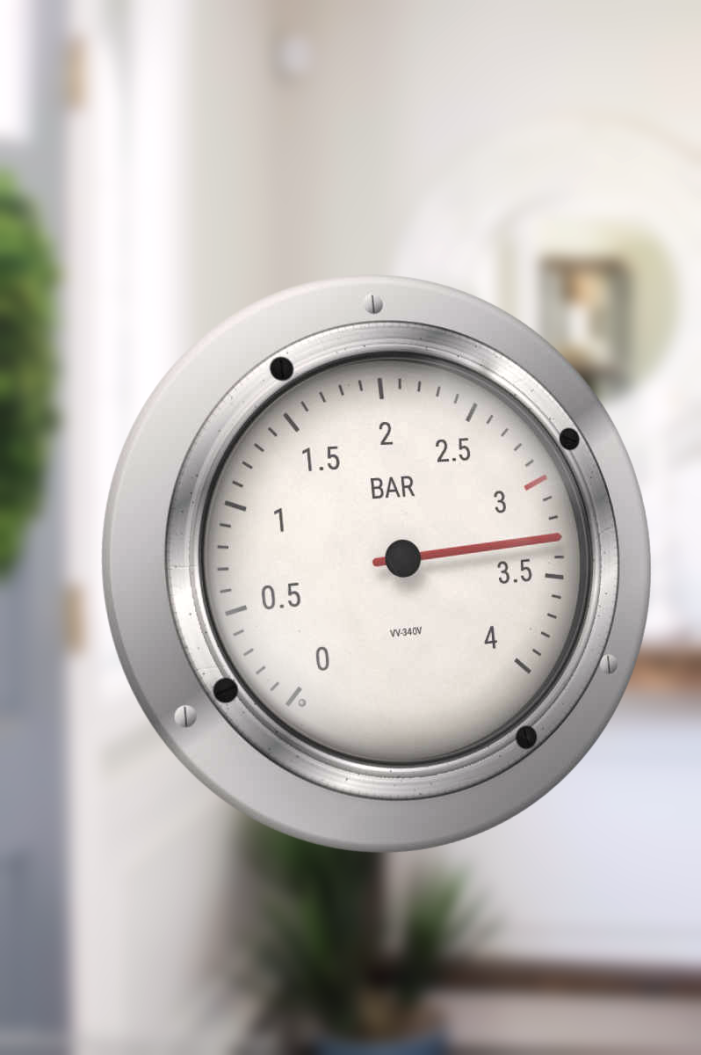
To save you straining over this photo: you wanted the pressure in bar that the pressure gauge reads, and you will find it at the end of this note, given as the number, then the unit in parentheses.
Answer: 3.3 (bar)
